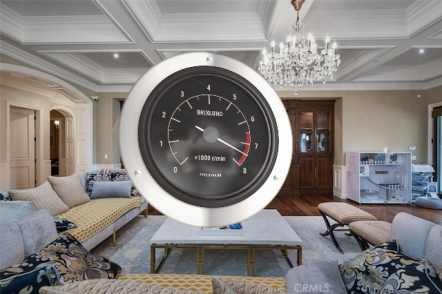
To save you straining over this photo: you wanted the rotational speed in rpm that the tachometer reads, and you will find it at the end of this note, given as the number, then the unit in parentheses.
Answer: 7500 (rpm)
